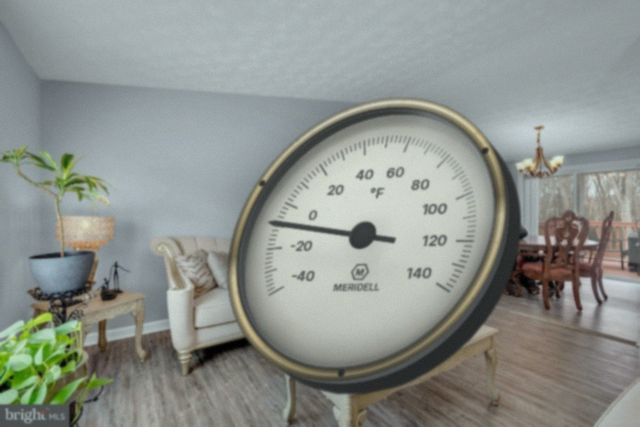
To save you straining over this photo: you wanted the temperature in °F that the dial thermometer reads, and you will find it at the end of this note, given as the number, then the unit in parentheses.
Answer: -10 (°F)
